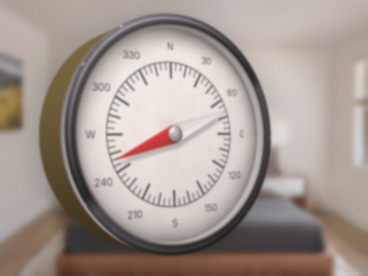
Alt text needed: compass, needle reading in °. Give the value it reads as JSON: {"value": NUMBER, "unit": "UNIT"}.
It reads {"value": 250, "unit": "°"}
